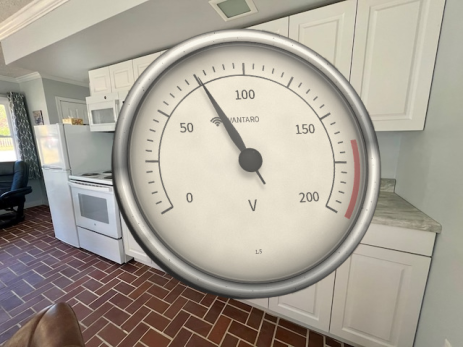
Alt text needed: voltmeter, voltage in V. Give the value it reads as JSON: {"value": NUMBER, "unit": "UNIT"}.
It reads {"value": 75, "unit": "V"}
